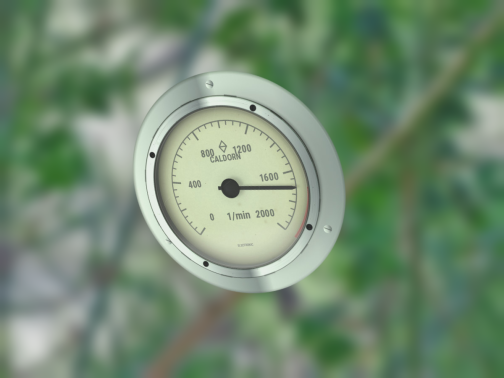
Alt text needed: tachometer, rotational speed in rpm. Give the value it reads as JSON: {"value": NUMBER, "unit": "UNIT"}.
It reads {"value": 1700, "unit": "rpm"}
